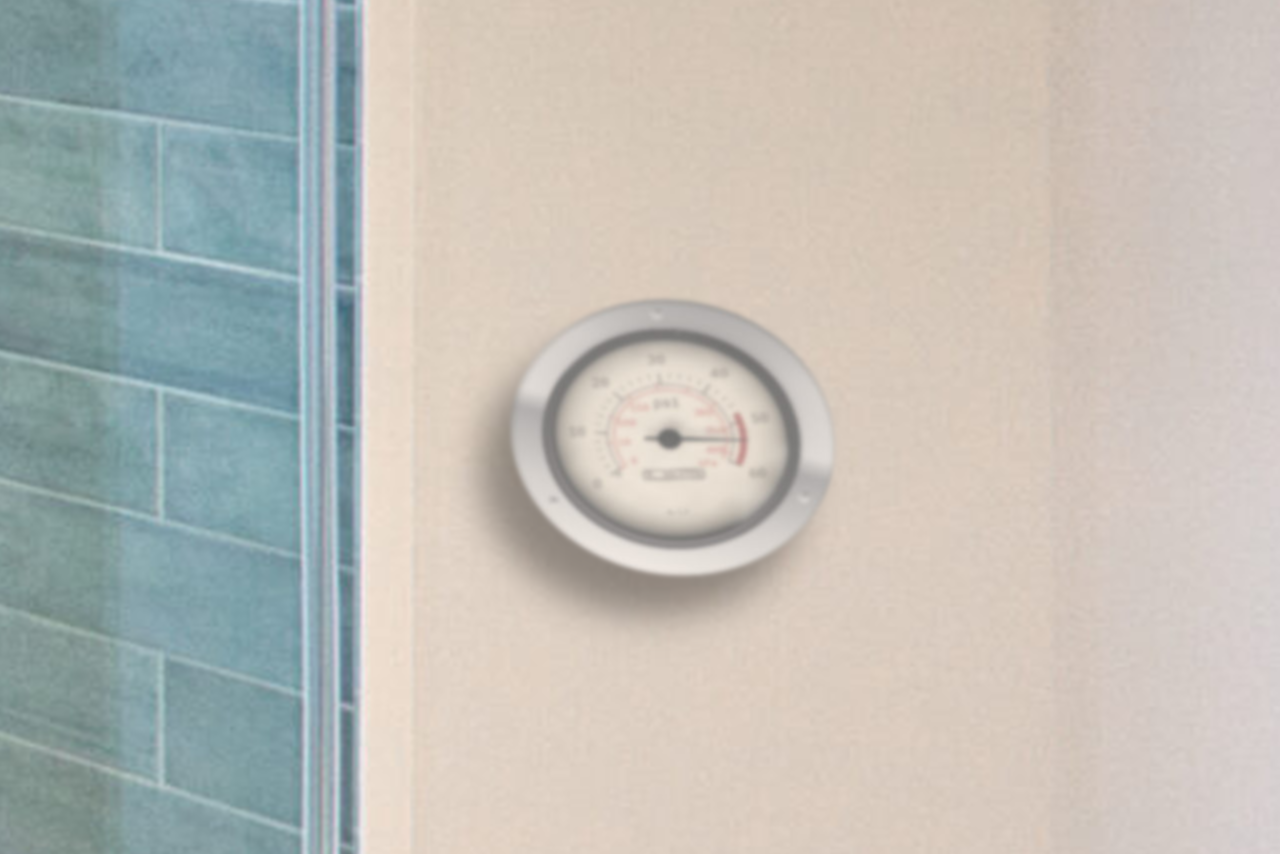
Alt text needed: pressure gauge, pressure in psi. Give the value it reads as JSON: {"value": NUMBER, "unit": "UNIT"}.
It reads {"value": 54, "unit": "psi"}
